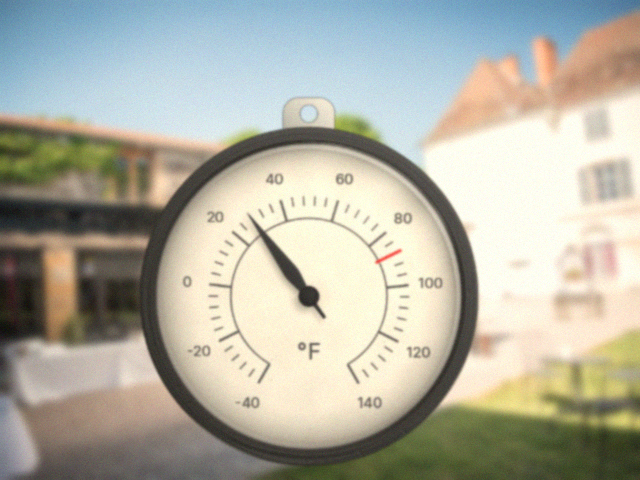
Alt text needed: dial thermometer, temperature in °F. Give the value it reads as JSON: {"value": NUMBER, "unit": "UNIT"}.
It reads {"value": 28, "unit": "°F"}
